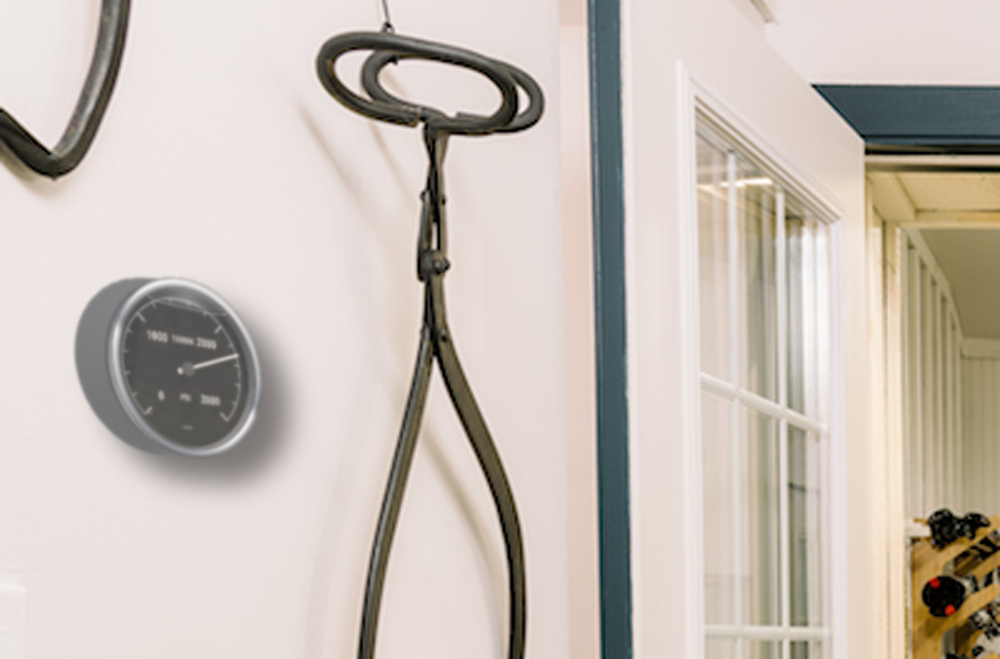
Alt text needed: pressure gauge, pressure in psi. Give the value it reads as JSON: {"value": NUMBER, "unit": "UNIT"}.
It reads {"value": 2300, "unit": "psi"}
